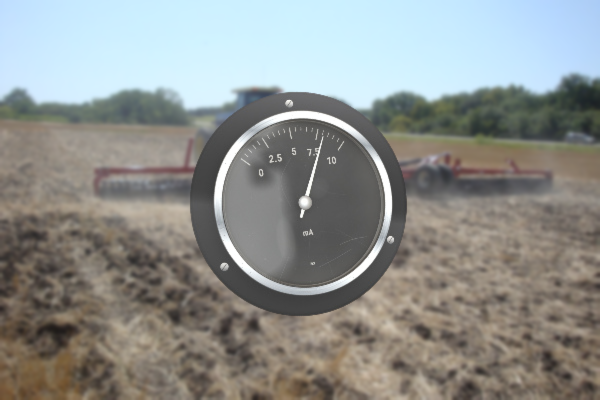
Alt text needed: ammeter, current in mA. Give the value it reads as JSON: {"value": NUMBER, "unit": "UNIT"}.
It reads {"value": 8, "unit": "mA"}
